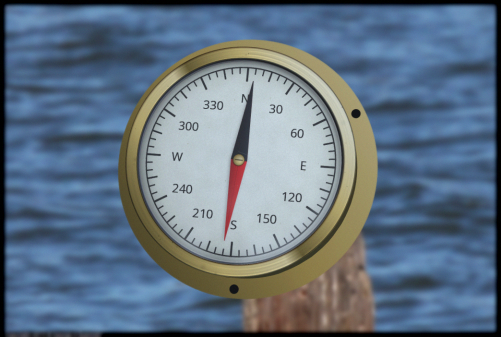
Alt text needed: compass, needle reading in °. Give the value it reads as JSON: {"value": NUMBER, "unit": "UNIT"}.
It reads {"value": 185, "unit": "°"}
